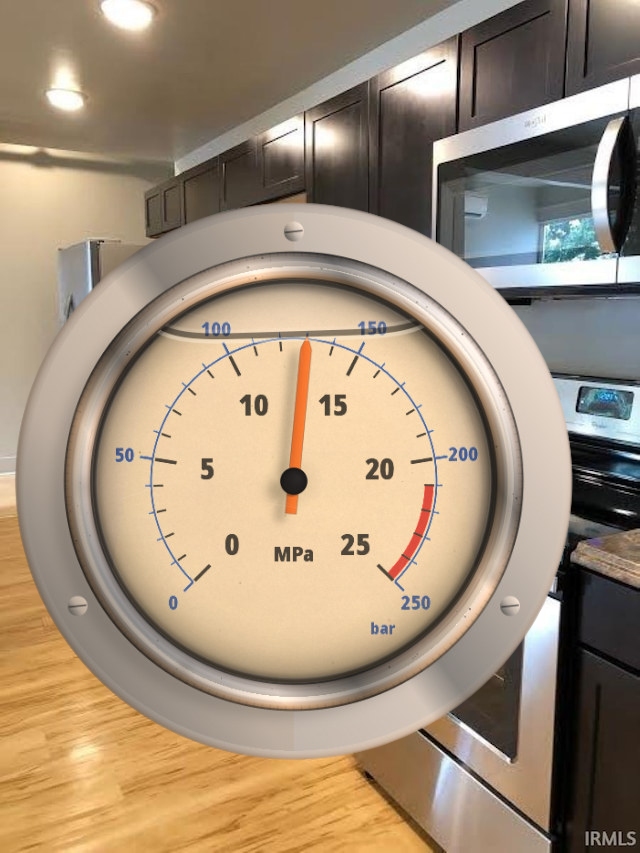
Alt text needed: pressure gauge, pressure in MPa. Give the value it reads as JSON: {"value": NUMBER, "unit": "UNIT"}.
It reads {"value": 13, "unit": "MPa"}
